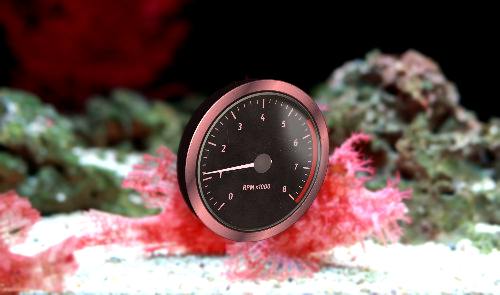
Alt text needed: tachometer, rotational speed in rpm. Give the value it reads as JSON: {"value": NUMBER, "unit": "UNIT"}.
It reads {"value": 1200, "unit": "rpm"}
